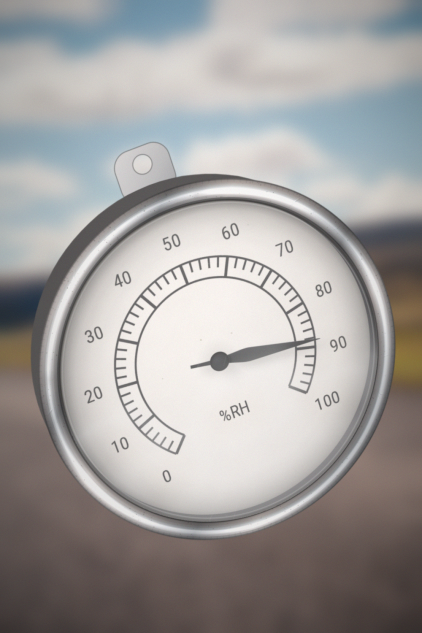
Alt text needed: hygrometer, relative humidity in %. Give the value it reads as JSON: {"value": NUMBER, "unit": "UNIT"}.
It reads {"value": 88, "unit": "%"}
